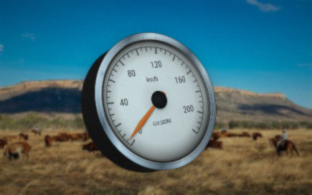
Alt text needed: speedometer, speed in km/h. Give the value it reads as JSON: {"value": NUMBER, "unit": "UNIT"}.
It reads {"value": 5, "unit": "km/h"}
